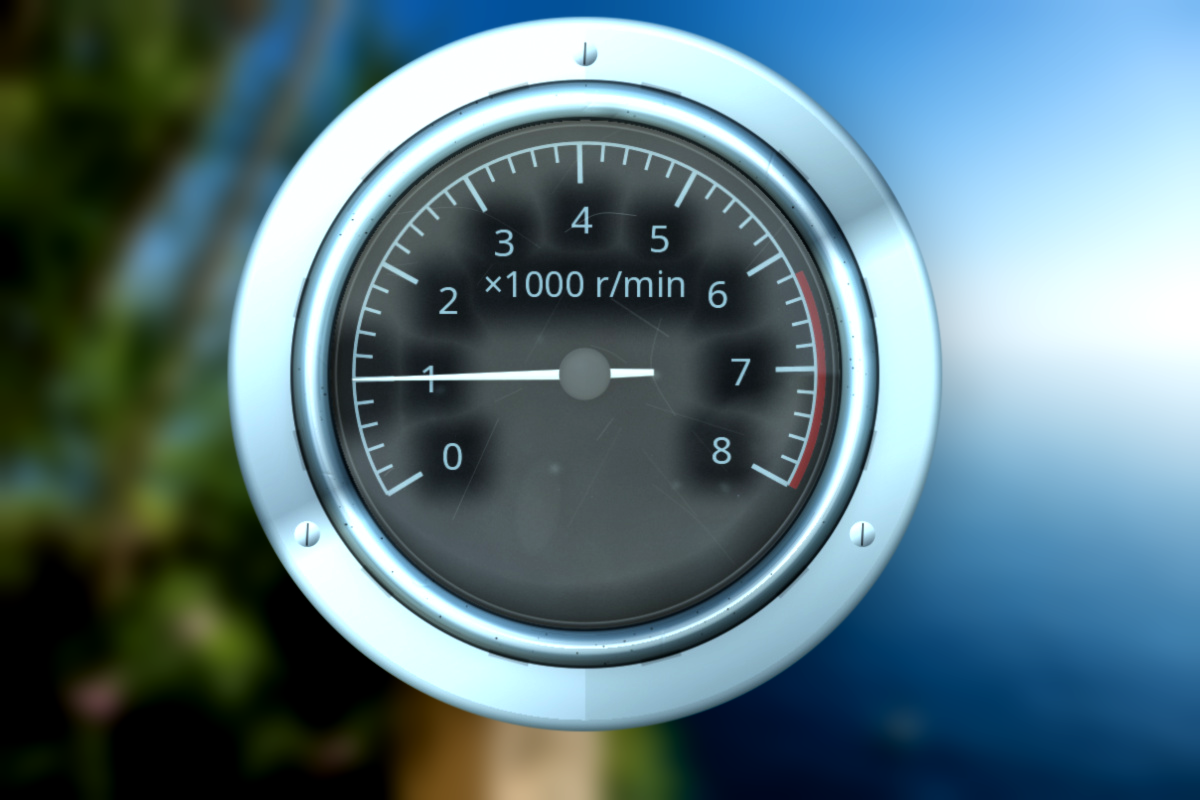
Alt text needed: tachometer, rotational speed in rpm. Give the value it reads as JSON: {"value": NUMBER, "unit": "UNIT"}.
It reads {"value": 1000, "unit": "rpm"}
